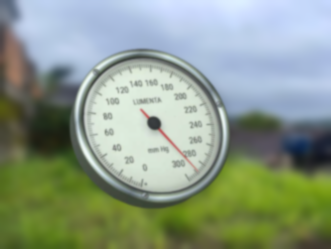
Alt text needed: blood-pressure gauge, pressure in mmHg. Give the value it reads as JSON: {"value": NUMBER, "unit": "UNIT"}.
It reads {"value": 290, "unit": "mmHg"}
